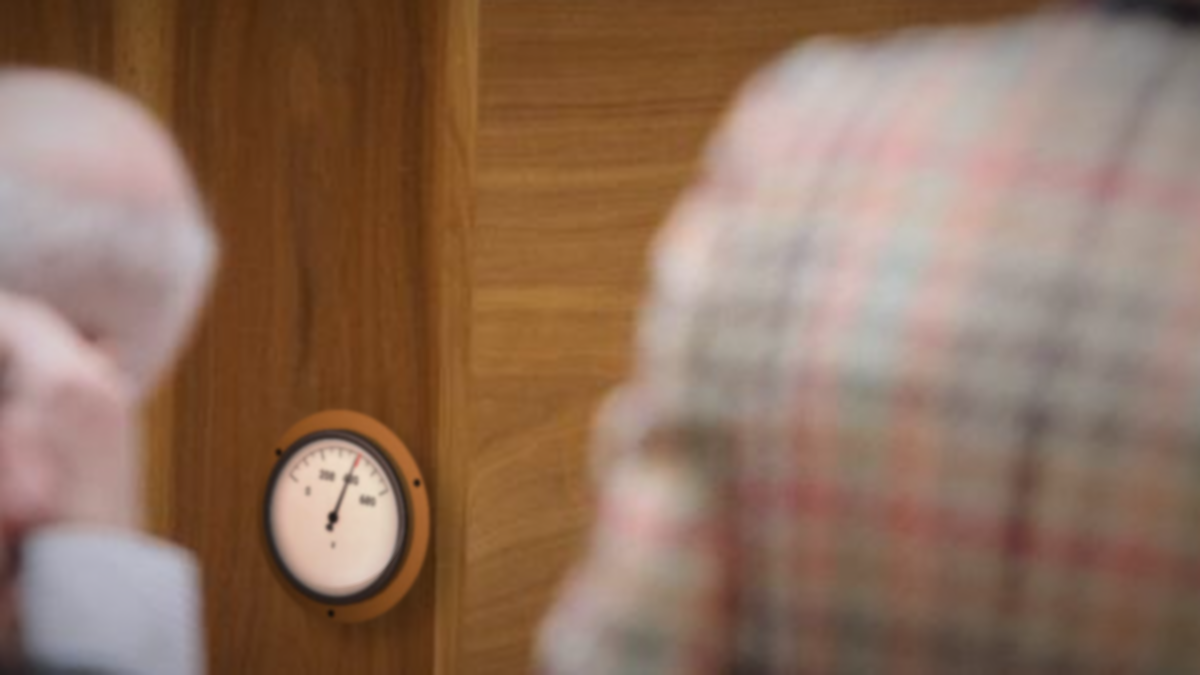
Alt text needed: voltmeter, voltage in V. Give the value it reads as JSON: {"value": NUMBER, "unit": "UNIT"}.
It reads {"value": 400, "unit": "V"}
